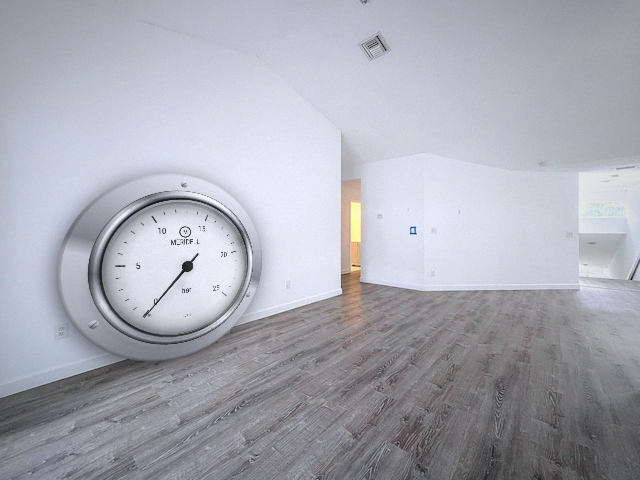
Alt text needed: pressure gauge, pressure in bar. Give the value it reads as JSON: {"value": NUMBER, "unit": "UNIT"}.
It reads {"value": 0, "unit": "bar"}
